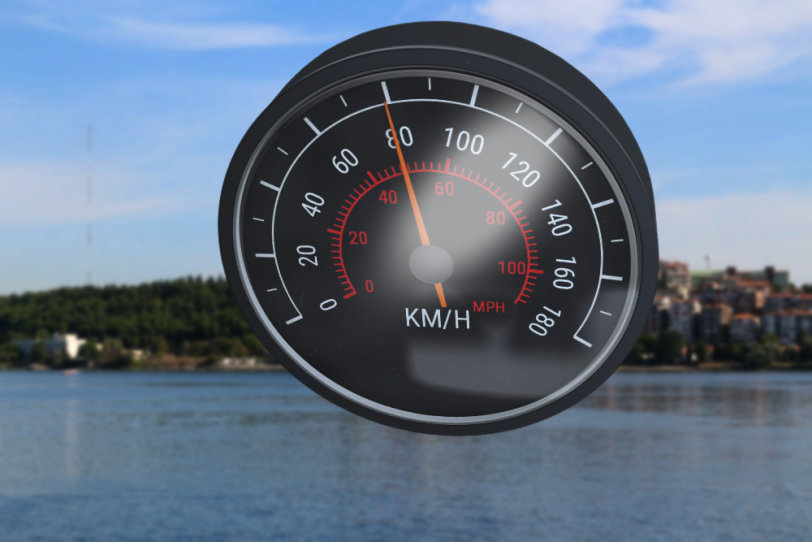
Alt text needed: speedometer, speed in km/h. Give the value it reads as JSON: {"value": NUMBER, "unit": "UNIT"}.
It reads {"value": 80, "unit": "km/h"}
